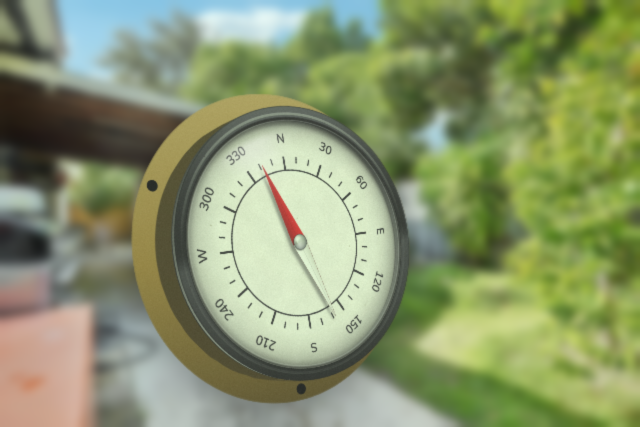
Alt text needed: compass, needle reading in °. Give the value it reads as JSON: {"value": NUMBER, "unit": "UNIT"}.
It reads {"value": 340, "unit": "°"}
